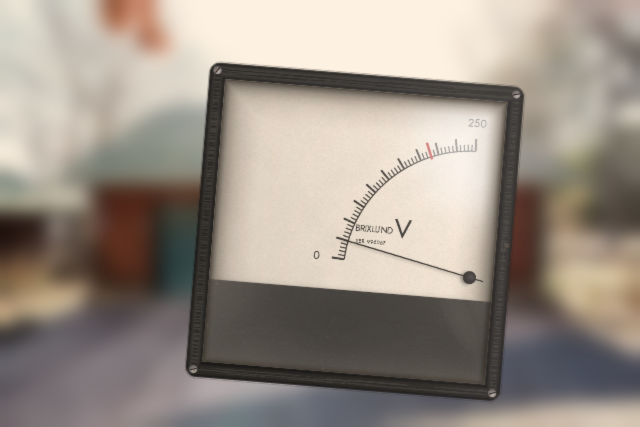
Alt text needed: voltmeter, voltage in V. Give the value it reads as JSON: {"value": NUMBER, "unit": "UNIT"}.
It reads {"value": 25, "unit": "V"}
